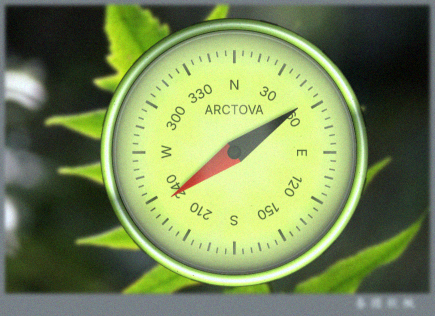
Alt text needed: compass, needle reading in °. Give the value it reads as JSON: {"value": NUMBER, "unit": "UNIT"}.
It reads {"value": 235, "unit": "°"}
